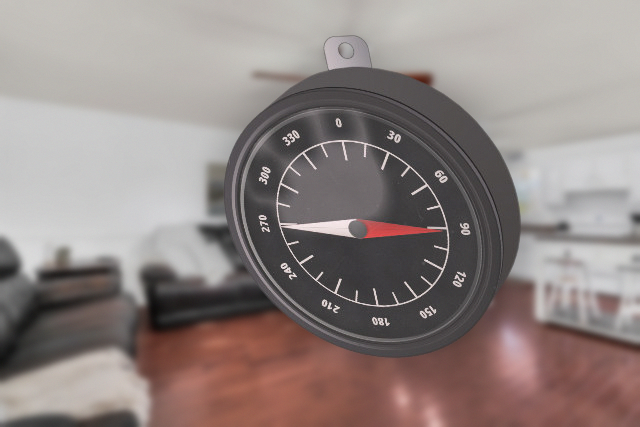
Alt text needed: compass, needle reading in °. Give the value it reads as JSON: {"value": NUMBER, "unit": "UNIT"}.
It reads {"value": 90, "unit": "°"}
